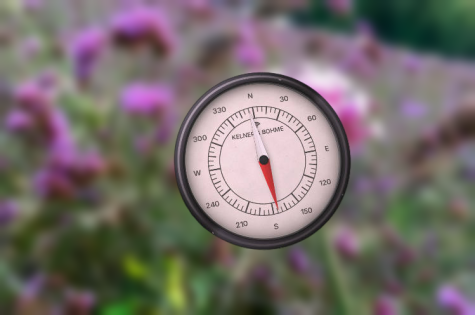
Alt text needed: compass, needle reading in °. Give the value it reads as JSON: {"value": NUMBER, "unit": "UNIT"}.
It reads {"value": 175, "unit": "°"}
